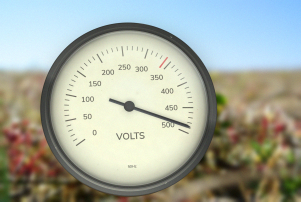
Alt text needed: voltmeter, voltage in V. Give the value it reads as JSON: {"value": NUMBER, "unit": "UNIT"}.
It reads {"value": 490, "unit": "V"}
